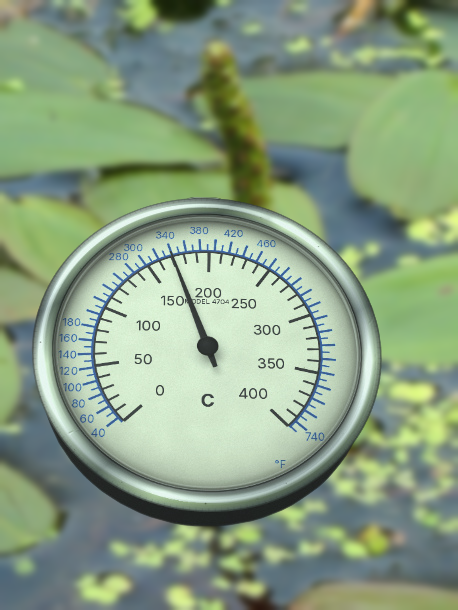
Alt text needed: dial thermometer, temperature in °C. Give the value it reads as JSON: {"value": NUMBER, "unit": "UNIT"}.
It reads {"value": 170, "unit": "°C"}
